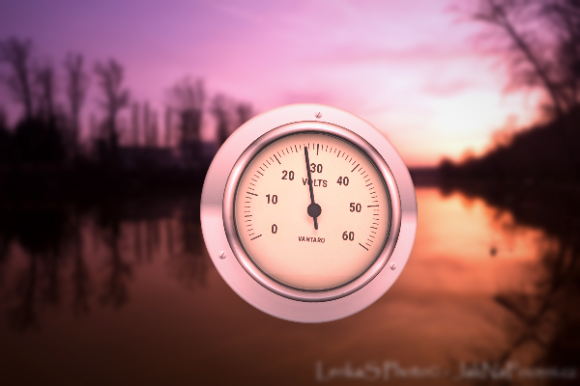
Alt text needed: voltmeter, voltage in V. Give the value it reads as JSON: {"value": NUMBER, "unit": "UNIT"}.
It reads {"value": 27, "unit": "V"}
